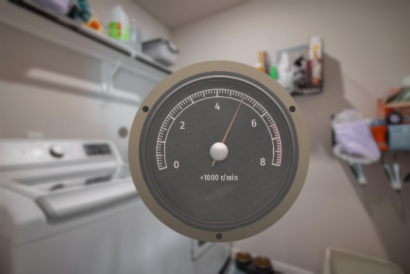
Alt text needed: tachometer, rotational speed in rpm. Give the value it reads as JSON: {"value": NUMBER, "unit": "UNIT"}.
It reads {"value": 5000, "unit": "rpm"}
